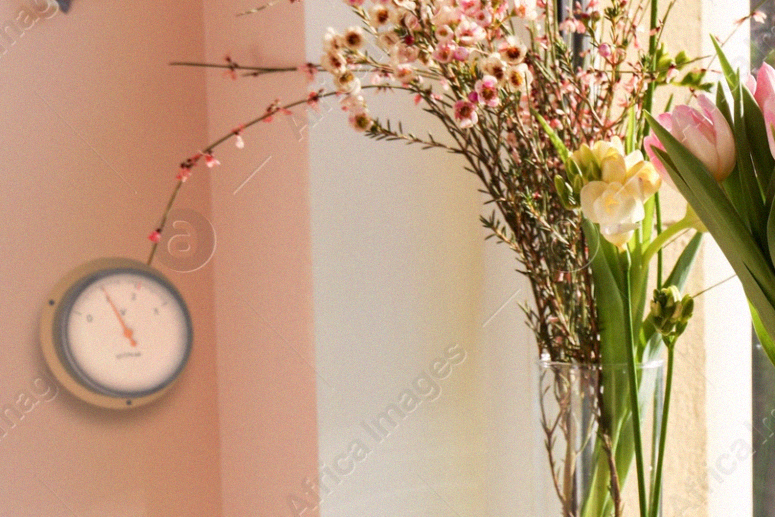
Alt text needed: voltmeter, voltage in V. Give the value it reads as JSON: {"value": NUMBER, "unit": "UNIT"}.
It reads {"value": 1, "unit": "V"}
